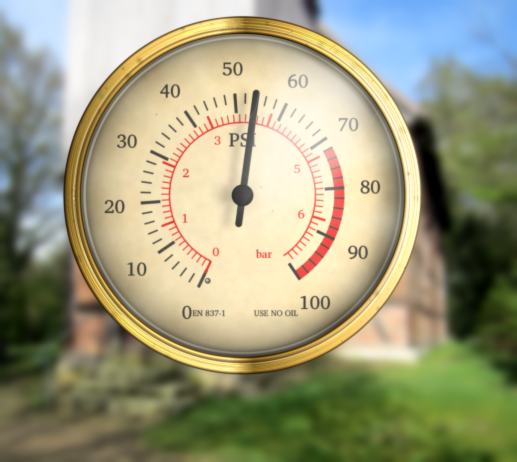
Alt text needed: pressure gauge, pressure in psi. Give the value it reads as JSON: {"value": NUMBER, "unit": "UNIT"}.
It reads {"value": 54, "unit": "psi"}
